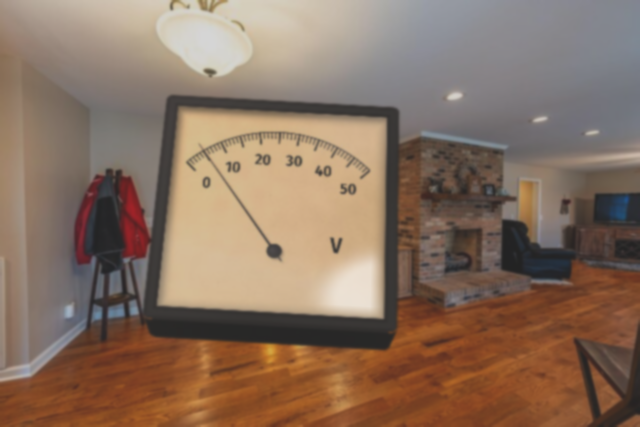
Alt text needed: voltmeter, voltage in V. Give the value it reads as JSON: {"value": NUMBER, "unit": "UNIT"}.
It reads {"value": 5, "unit": "V"}
